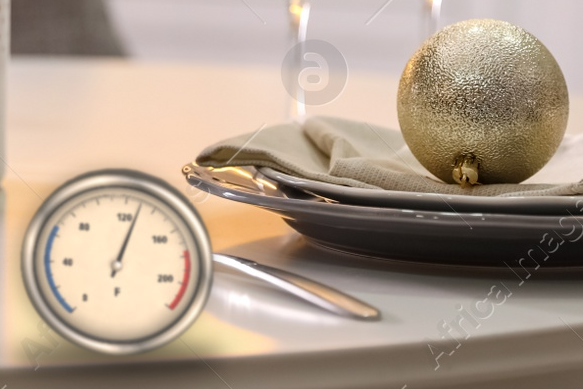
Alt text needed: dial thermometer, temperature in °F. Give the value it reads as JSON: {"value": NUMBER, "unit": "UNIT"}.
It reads {"value": 130, "unit": "°F"}
